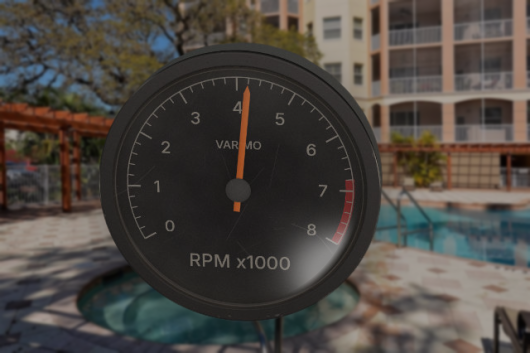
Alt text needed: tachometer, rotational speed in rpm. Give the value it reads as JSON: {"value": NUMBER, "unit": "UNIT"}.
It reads {"value": 4200, "unit": "rpm"}
